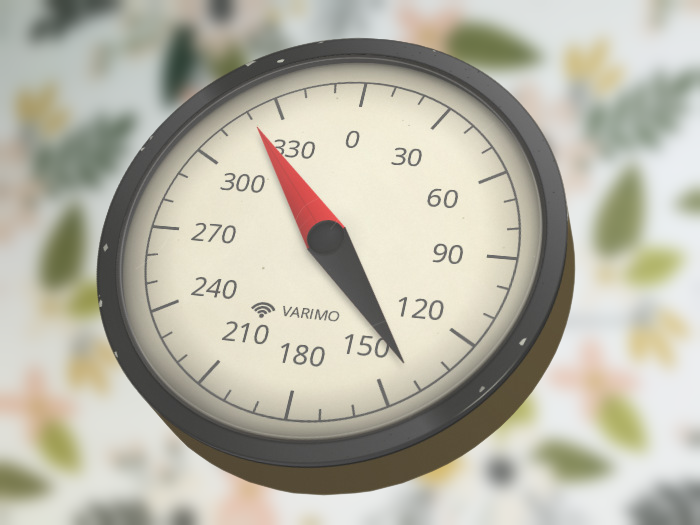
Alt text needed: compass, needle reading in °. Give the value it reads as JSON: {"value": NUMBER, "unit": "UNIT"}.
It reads {"value": 320, "unit": "°"}
